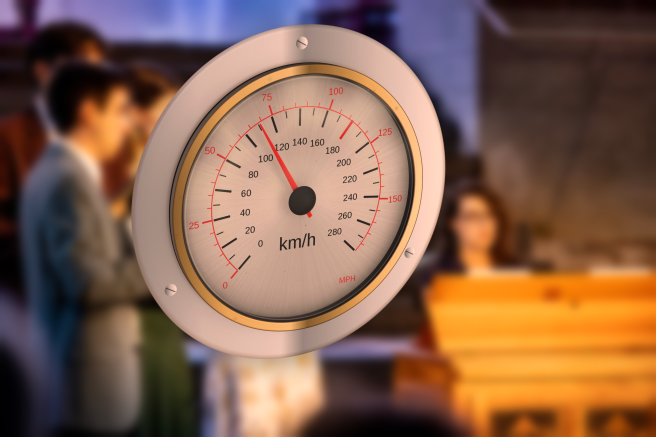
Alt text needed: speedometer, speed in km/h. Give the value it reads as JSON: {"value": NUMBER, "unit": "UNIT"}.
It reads {"value": 110, "unit": "km/h"}
